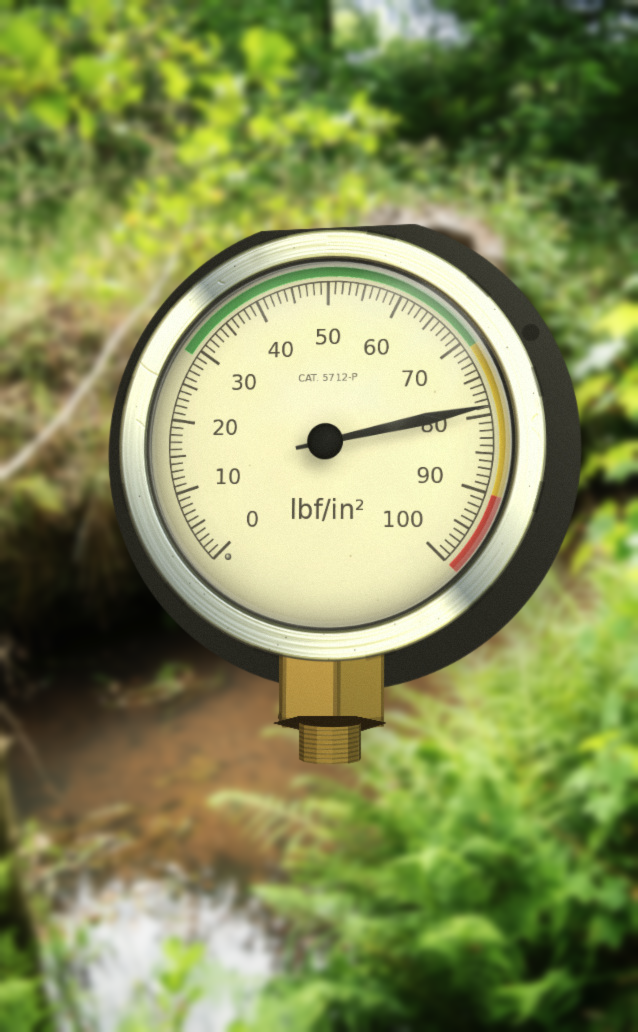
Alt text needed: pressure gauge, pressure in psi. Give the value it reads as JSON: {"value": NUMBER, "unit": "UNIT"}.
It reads {"value": 79, "unit": "psi"}
